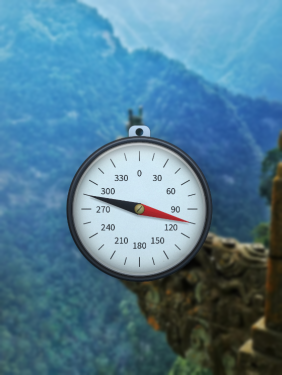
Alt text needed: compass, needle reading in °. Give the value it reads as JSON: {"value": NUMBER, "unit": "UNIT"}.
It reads {"value": 105, "unit": "°"}
